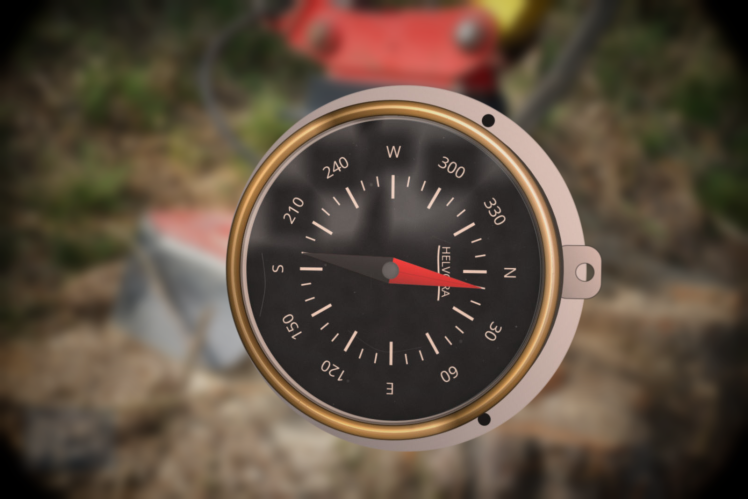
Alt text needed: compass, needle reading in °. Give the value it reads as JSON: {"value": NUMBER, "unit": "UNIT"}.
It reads {"value": 10, "unit": "°"}
